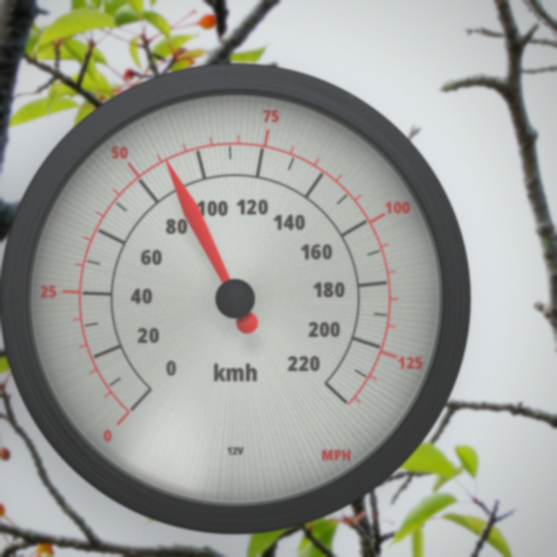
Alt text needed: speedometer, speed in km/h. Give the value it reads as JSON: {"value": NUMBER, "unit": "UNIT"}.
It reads {"value": 90, "unit": "km/h"}
